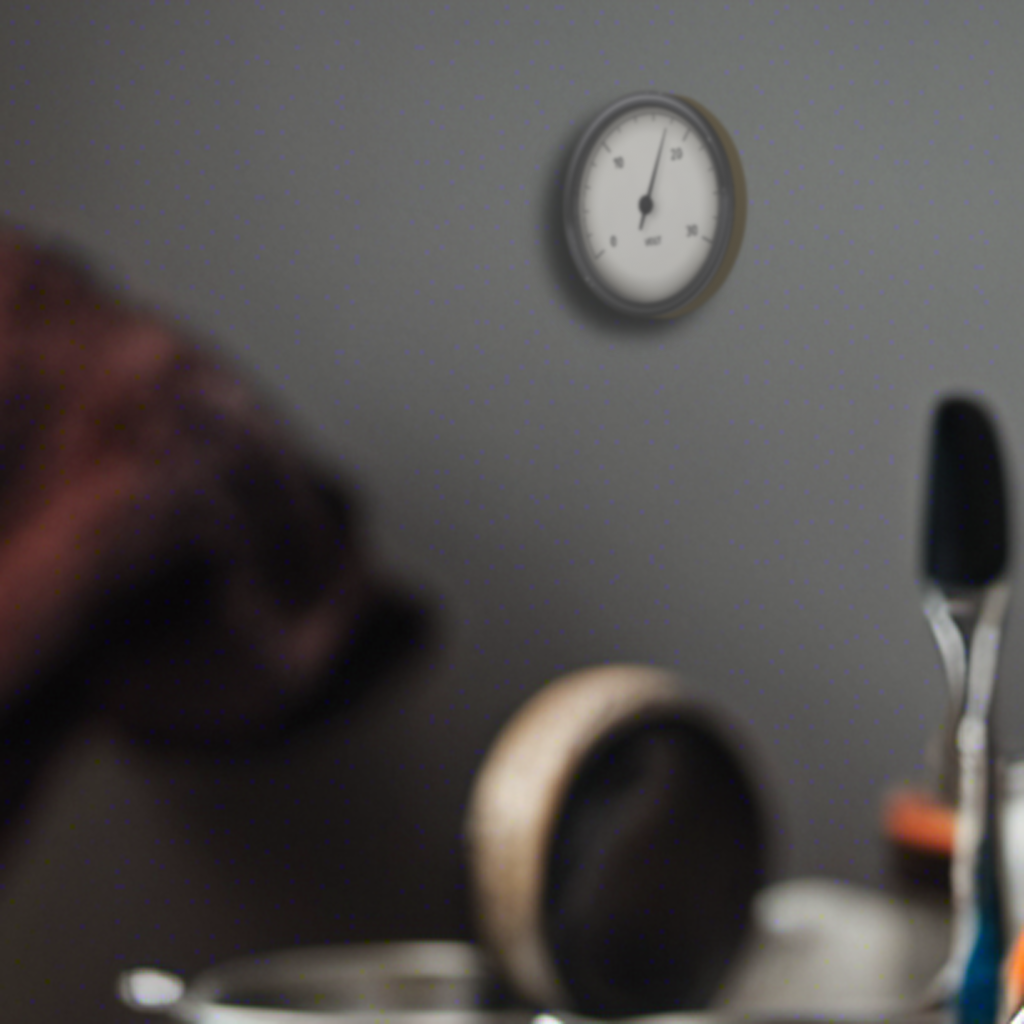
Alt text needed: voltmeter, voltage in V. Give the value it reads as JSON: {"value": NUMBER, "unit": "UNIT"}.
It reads {"value": 18, "unit": "V"}
